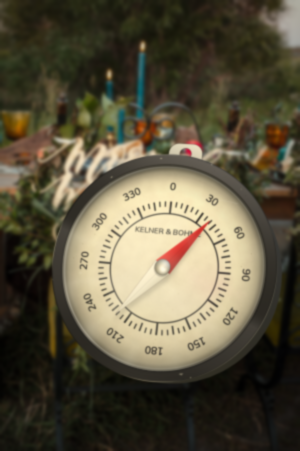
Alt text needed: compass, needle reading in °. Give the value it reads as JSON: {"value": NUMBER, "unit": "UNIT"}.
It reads {"value": 40, "unit": "°"}
